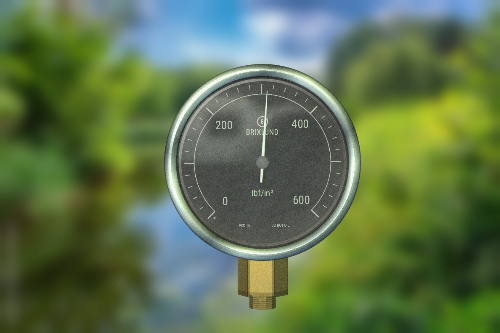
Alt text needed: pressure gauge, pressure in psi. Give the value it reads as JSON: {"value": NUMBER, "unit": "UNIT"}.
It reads {"value": 310, "unit": "psi"}
